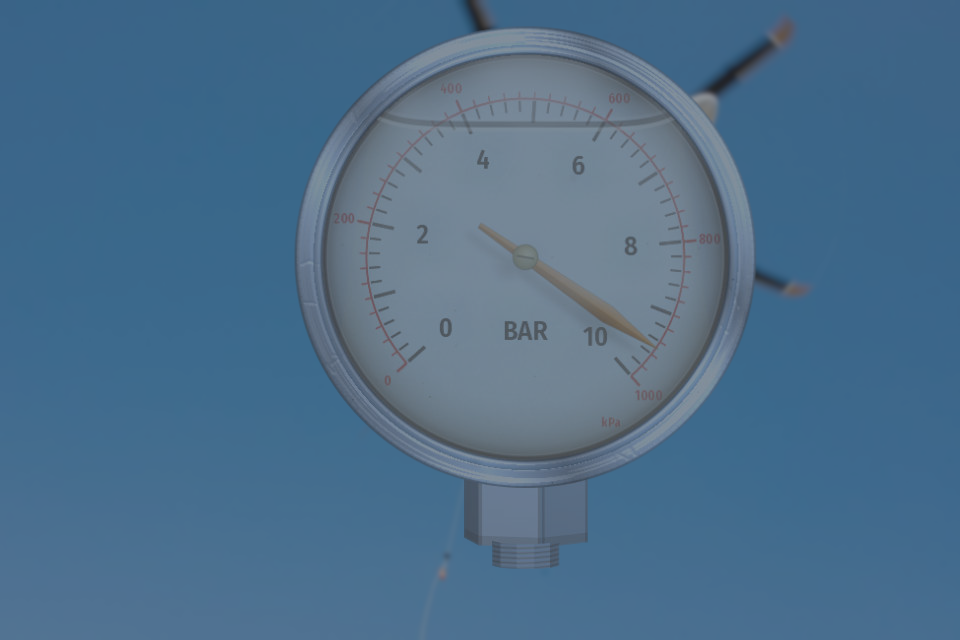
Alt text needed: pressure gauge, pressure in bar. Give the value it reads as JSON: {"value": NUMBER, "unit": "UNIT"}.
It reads {"value": 9.5, "unit": "bar"}
